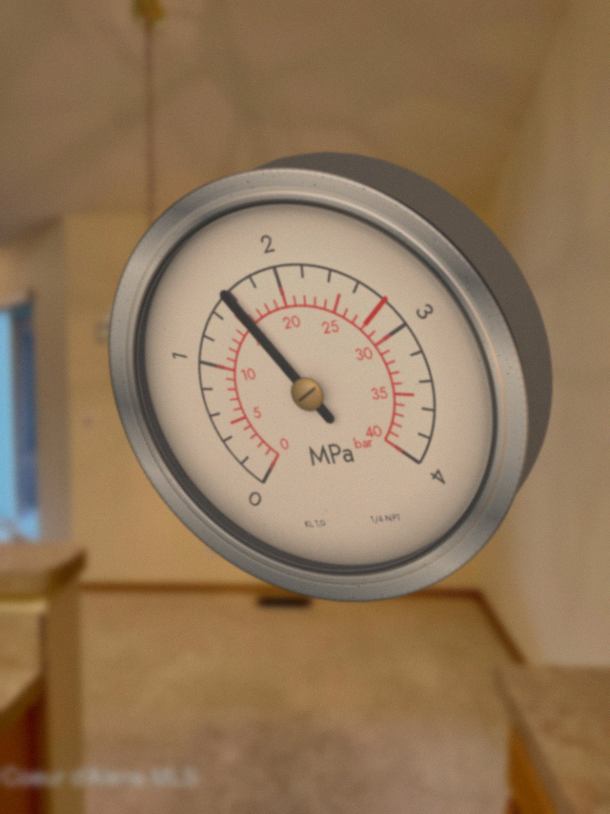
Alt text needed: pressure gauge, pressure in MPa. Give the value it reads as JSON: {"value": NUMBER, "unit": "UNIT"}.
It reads {"value": 1.6, "unit": "MPa"}
